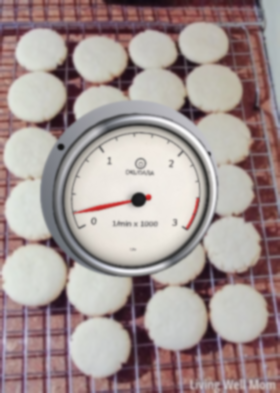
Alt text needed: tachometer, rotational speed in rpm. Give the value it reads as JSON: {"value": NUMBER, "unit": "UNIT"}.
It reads {"value": 200, "unit": "rpm"}
